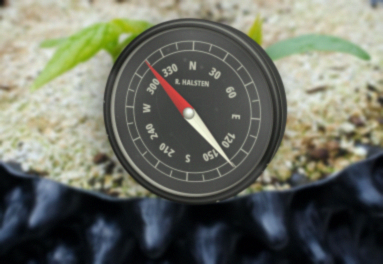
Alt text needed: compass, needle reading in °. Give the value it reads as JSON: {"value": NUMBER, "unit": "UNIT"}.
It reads {"value": 315, "unit": "°"}
